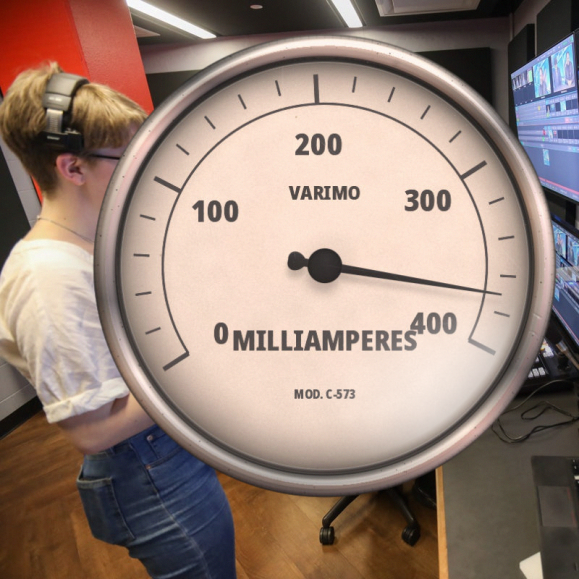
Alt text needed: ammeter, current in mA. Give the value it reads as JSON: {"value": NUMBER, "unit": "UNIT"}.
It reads {"value": 370, "unit": "mA"}
